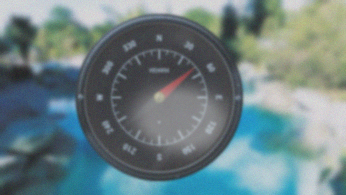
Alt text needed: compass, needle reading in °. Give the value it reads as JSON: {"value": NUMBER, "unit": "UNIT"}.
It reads {"value": 50, "unit": "°"}
